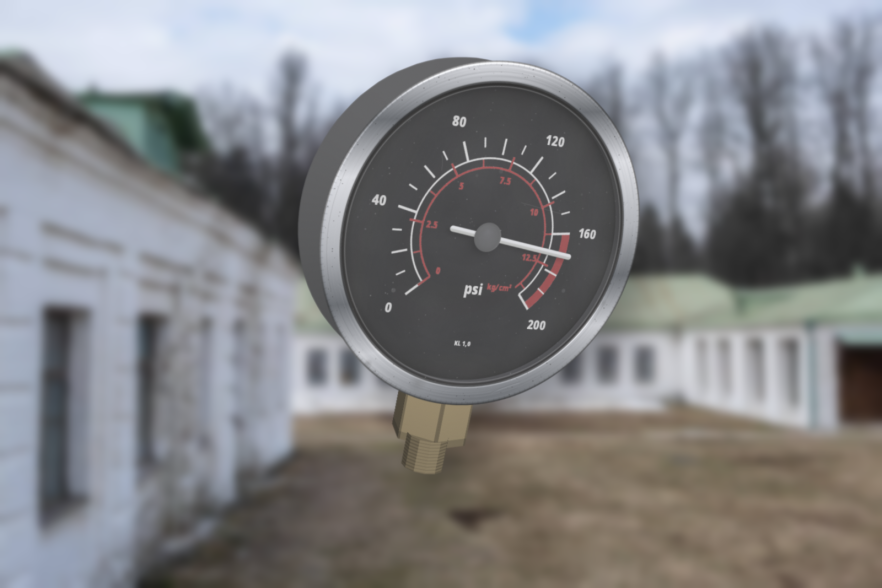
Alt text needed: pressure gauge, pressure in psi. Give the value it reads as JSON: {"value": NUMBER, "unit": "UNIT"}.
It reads {"value": 170, "unit": "psi"}
